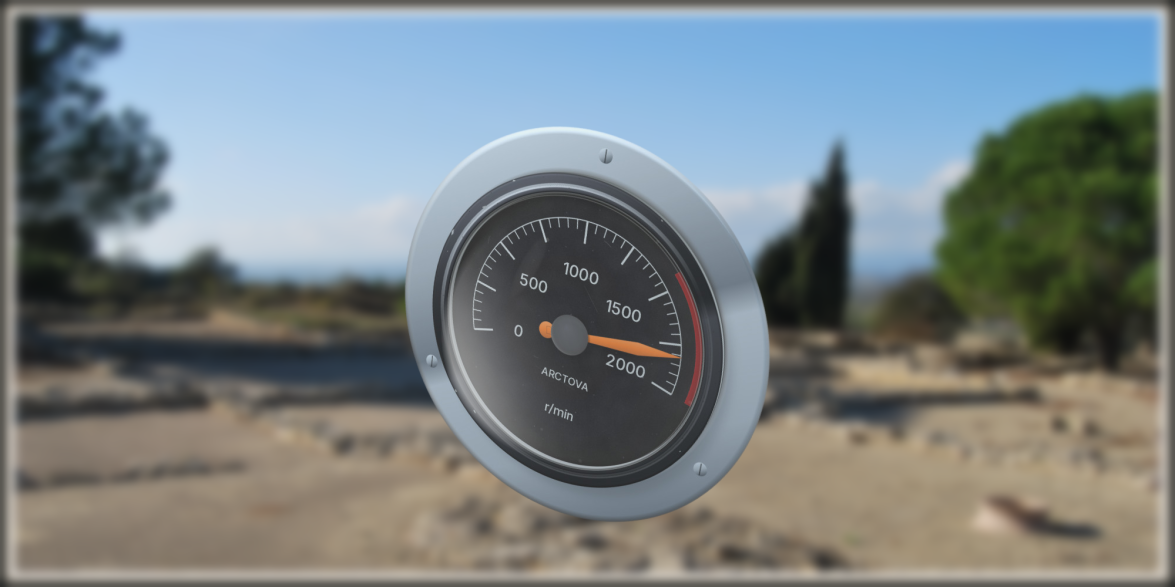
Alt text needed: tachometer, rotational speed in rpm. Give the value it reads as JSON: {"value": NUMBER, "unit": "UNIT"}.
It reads {"value": 1800, "unit": "rpm"}
